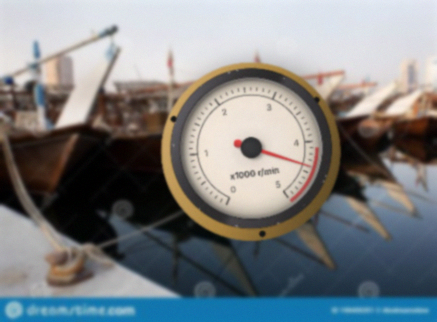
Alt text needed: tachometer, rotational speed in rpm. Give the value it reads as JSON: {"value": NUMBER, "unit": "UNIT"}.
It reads {"value": 4400, "unit": "rpm"}
